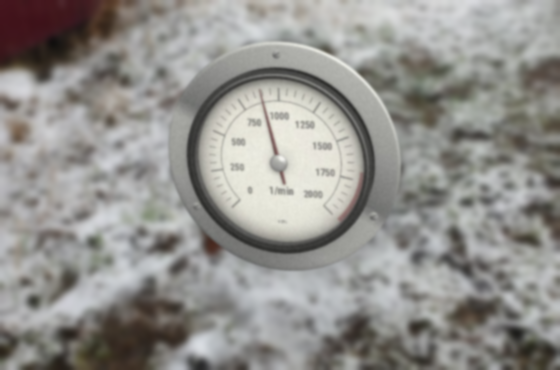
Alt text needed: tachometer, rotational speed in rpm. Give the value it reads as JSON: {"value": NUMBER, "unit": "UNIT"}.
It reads {"value": 900, "unit": "rpm"}
